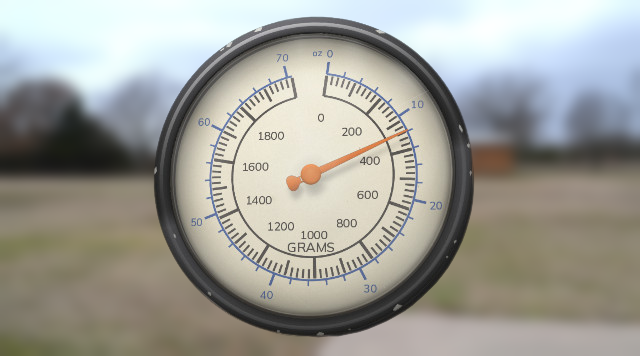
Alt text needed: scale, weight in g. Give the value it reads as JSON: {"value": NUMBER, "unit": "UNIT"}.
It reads {"value": 340, "unit": "g"}
